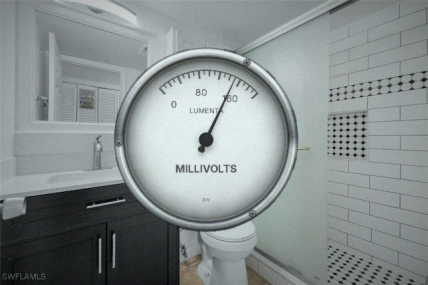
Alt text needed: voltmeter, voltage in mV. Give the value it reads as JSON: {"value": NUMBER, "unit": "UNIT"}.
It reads {"value": 150, "unit": "mV"}
